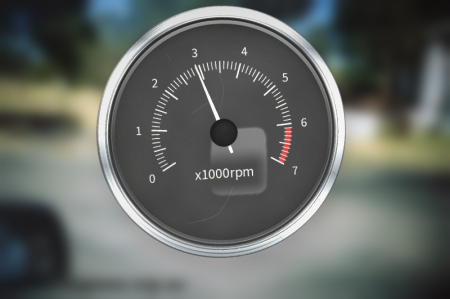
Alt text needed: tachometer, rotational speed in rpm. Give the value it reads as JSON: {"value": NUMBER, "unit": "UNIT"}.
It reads {"value": 2900, "unit": "rpm"}
